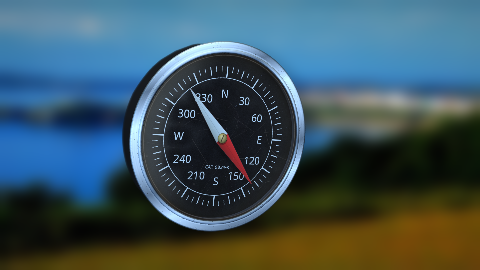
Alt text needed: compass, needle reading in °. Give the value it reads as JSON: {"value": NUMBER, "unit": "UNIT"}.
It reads {"value": 140, "unit": "°"}
